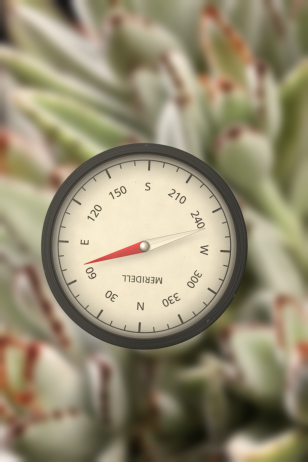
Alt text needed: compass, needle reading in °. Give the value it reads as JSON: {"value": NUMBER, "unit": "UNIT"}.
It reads {"value": 70, "unit": "°"}
